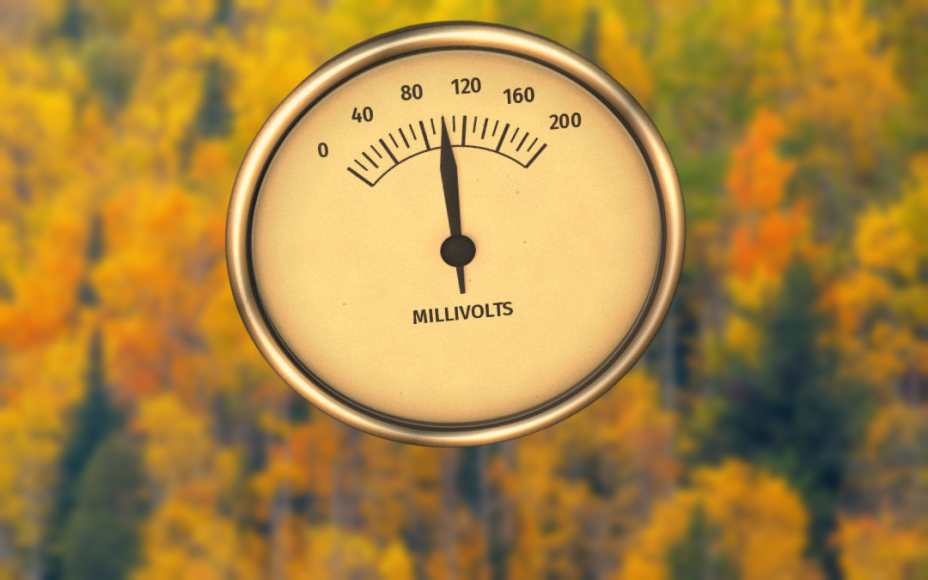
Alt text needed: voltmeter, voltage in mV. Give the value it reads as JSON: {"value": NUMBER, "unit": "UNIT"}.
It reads {"value": 100, "unit": "mV"}
